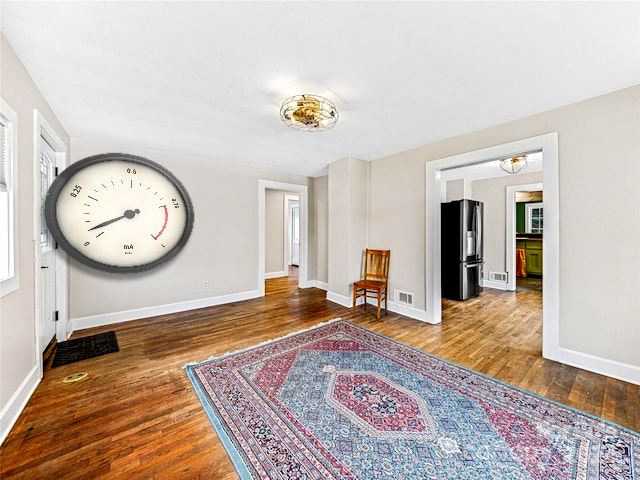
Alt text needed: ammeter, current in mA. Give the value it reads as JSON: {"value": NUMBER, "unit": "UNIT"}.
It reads {"value": 0.05, "unit": "mA"}
